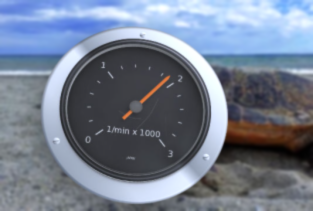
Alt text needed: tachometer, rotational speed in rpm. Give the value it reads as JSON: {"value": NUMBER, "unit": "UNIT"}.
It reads {"value": 1900, "unit": "rpm"}
